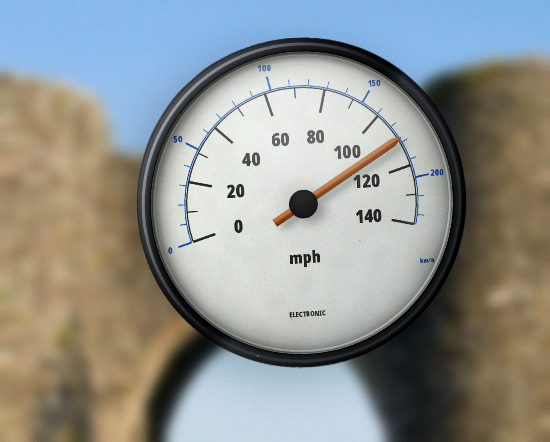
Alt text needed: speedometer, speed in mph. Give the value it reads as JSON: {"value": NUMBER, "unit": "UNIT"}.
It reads {"value": 110, "unit": "mph"}
